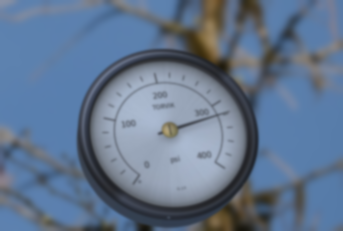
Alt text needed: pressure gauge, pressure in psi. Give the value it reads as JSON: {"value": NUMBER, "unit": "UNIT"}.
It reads {"value": 320, "unit": "psi"}
